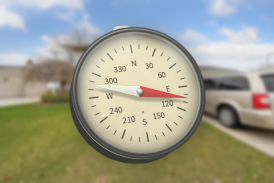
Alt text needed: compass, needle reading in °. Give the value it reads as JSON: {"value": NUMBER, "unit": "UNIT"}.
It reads {"value": 105, "unit": "°"}
